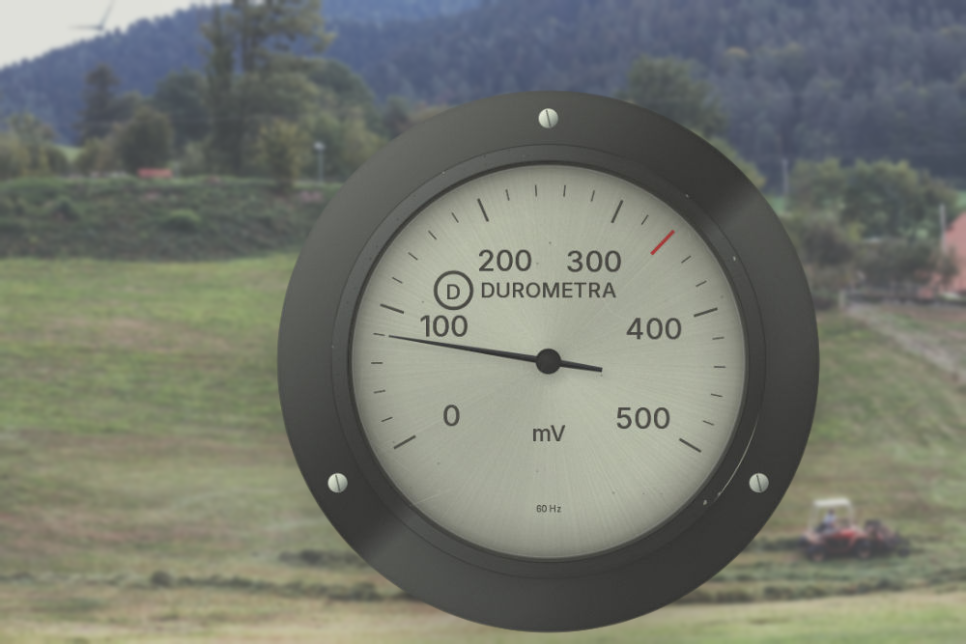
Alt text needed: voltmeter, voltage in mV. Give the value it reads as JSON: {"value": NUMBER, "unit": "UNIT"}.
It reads {"value": 80, "unit": "mV"}
